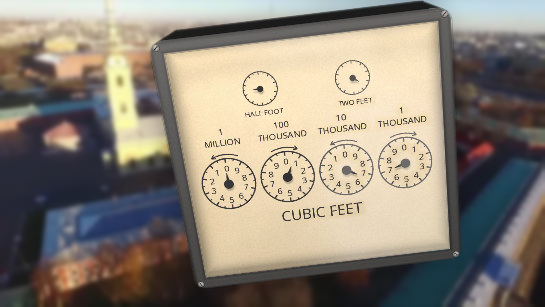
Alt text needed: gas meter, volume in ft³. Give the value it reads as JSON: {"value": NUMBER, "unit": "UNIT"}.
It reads {"value": 6700, "unit": "ft³"}
